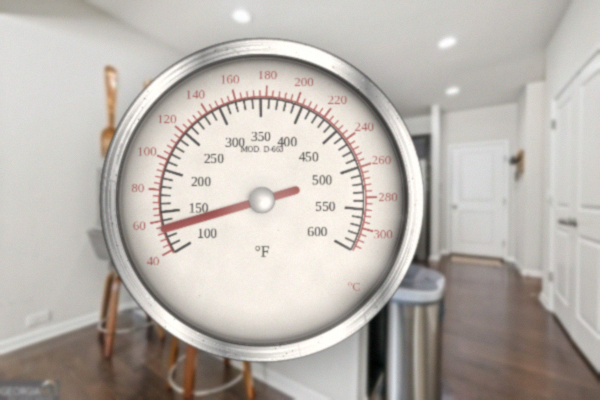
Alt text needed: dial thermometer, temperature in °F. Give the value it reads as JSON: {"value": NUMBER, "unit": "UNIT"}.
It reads {"value": 130, "unit": "°F"}
